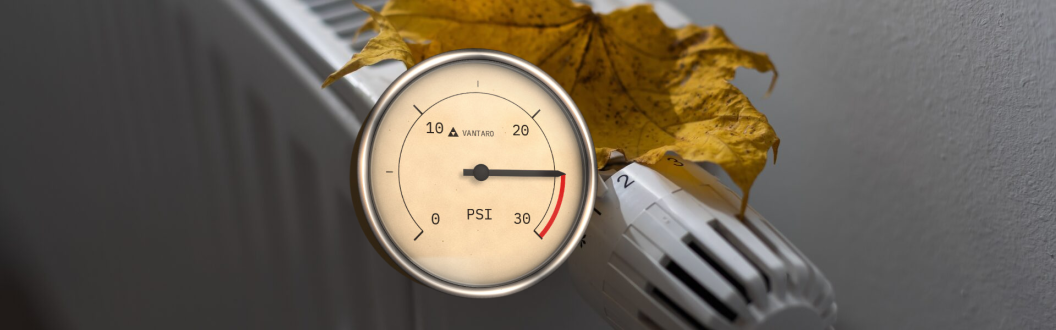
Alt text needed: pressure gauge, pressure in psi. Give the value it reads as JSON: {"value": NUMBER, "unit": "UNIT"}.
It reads {"value": 25, "unit": "psi"}
